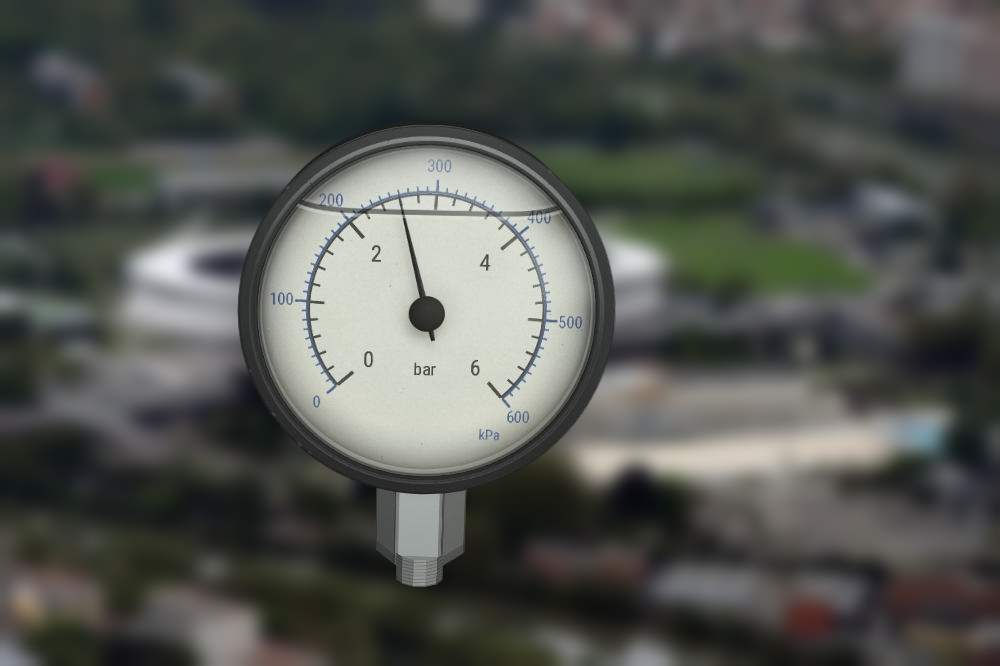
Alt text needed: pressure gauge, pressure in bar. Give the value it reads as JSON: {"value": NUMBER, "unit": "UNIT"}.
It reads {"value": 2.6, "unit": "bar"}
